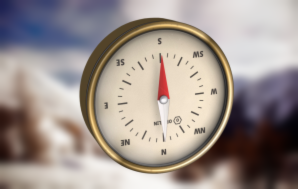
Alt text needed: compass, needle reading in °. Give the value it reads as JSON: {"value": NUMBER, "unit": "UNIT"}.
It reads {"value": 180, "unit": "°"}
